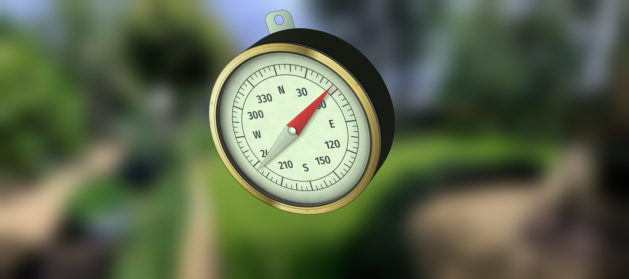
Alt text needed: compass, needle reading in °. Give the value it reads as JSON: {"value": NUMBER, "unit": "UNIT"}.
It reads {"value": 55, "unit": "°"}
